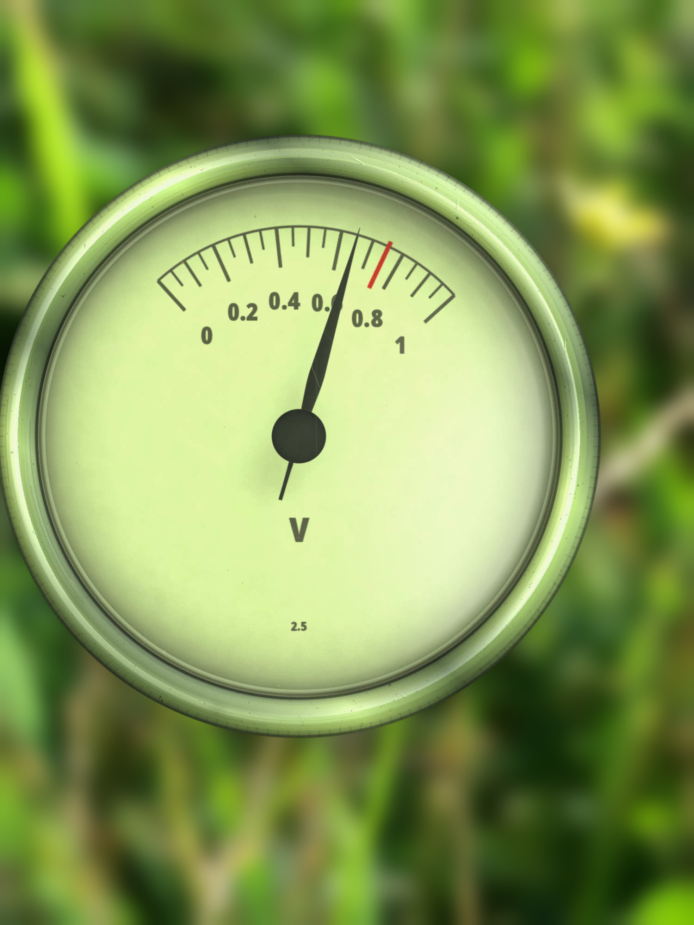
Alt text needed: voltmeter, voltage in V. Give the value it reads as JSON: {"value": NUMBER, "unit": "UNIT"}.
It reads {"value": 0.65, "unit": "V"}
